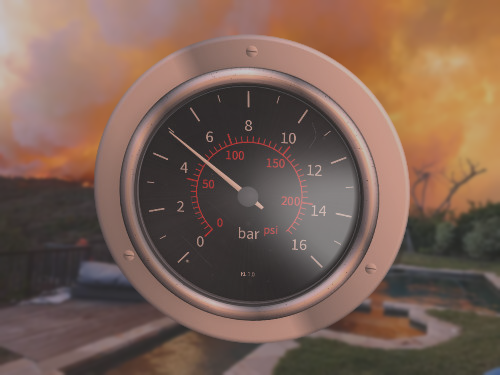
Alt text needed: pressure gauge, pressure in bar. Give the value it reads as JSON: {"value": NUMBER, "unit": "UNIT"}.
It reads {"value": 5, "unit": "bar"}
